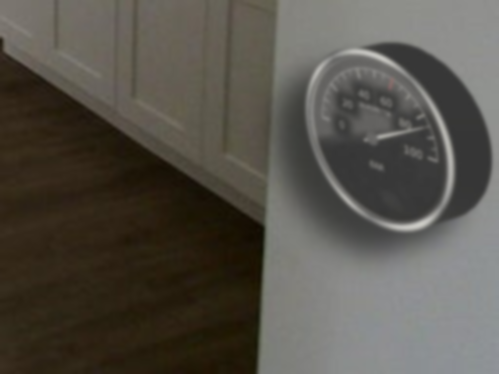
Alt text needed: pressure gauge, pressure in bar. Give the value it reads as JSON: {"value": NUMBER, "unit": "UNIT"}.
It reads {"value": 85, "unit": "bar"}
